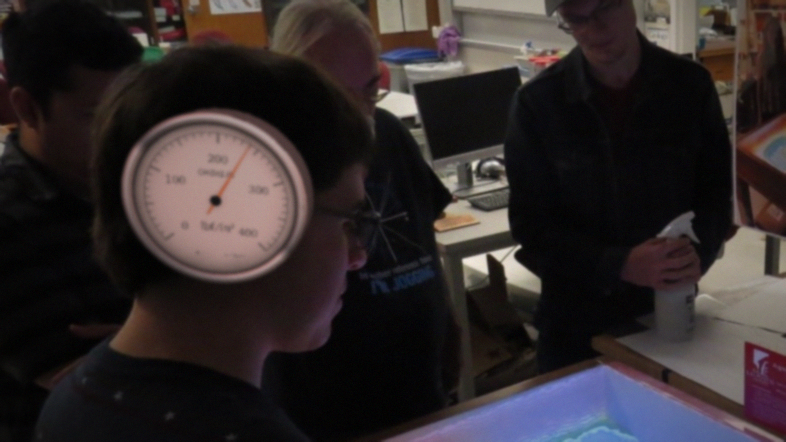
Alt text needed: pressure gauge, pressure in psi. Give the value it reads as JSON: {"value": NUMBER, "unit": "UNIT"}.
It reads {"value": 240, "unit": "psi"}
